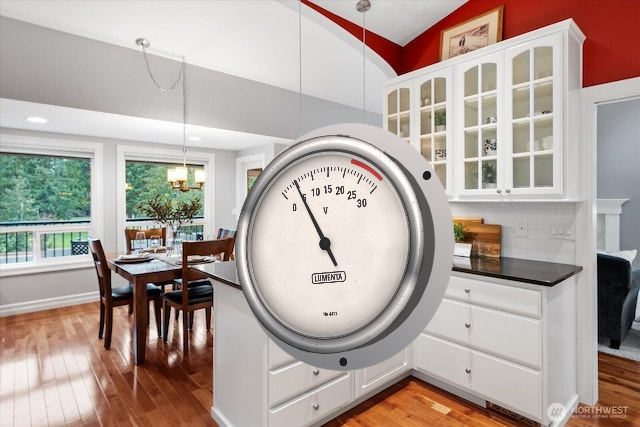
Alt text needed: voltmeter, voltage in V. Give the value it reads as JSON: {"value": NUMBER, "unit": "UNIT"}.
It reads {"value": 5, "unit": "V"}
